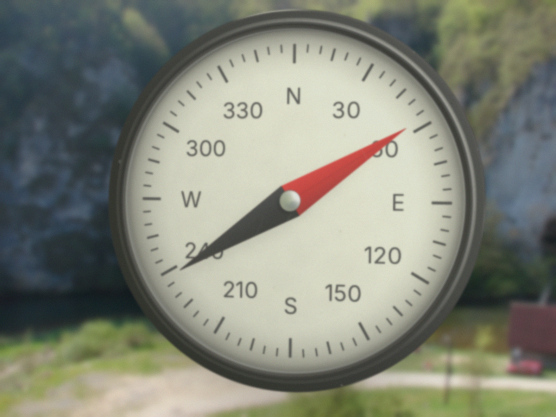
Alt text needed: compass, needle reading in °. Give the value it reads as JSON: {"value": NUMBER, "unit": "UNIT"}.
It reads {"value": 57.5, "unit": "°"}
